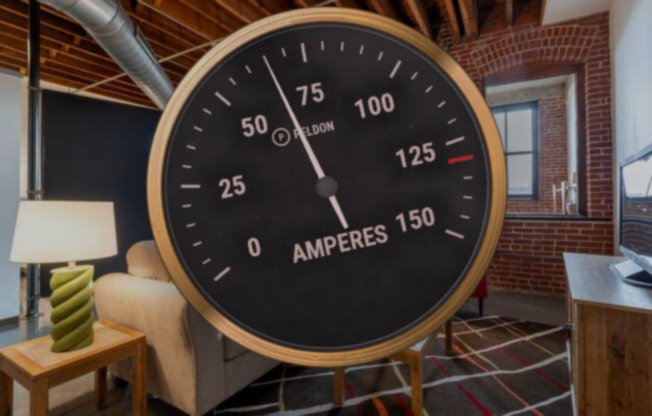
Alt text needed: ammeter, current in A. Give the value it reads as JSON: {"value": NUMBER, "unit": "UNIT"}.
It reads {"value": 65, "unit": "A"}
